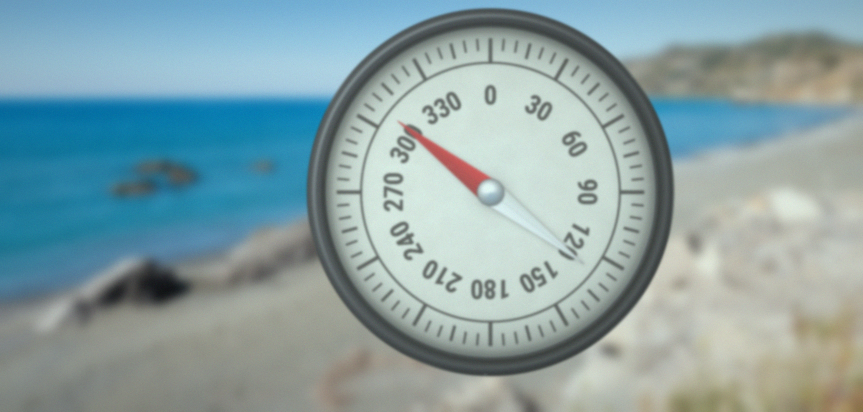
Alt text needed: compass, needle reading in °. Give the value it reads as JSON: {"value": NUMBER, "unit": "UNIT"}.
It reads {"value": 307.5, "unit": "°"}
